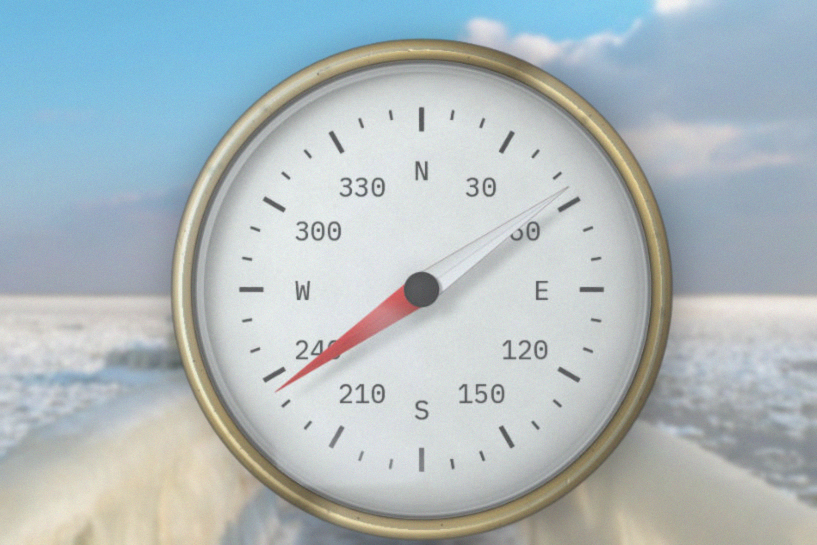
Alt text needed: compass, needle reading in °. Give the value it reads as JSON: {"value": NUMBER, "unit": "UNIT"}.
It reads {"value": 235, "unit": "°"}
